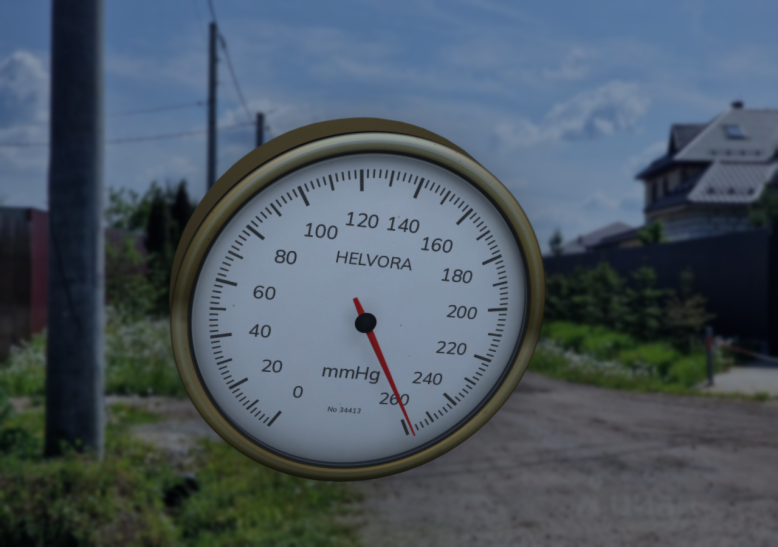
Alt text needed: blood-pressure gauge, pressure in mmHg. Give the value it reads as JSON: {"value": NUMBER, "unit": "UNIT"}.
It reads {"value": 258, "unit": "mmHg"}
